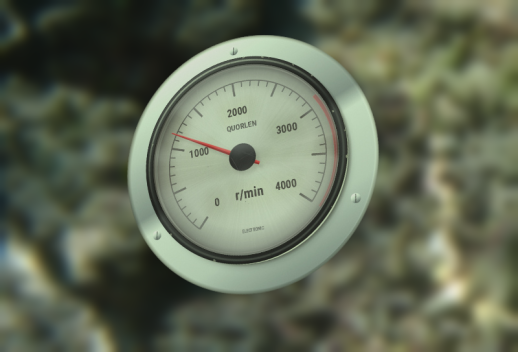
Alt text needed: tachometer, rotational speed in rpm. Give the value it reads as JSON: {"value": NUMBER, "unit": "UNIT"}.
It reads {"value": 1150, "unit": "rpm"}
